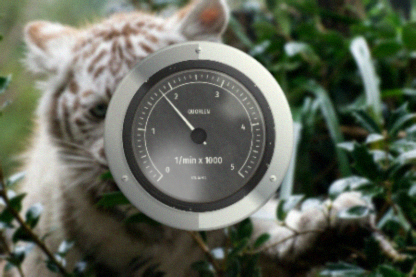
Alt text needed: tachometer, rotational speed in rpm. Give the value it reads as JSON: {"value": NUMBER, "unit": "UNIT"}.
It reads {"value": 1800, "unit": "rpm"}
